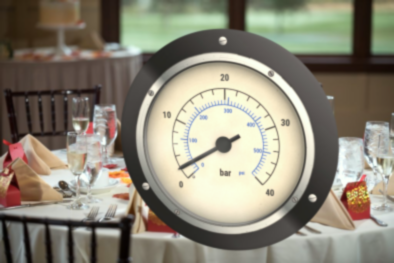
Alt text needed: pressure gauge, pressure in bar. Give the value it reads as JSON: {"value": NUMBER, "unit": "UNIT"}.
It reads {"value": 2, "unit": "bar"}
